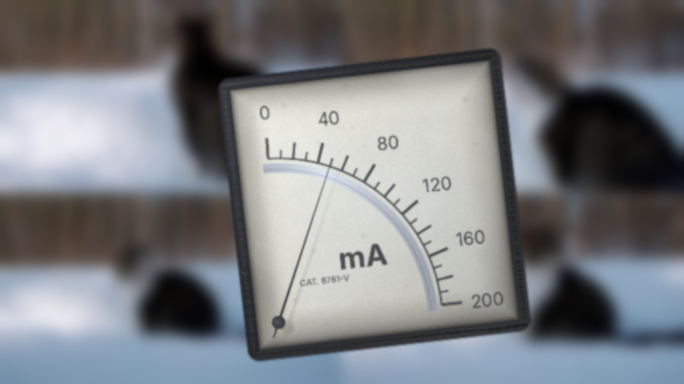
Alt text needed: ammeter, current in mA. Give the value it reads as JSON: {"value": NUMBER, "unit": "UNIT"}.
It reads {"value": 50, "unit": "mA"}
